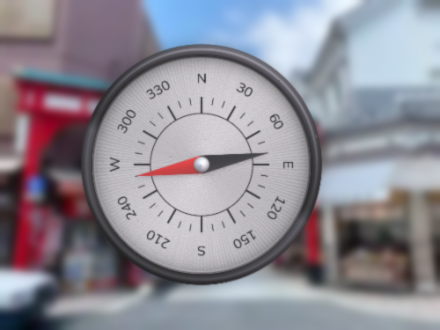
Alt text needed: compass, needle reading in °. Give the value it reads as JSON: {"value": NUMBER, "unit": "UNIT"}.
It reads {"value": 260, "unit": "°"}
